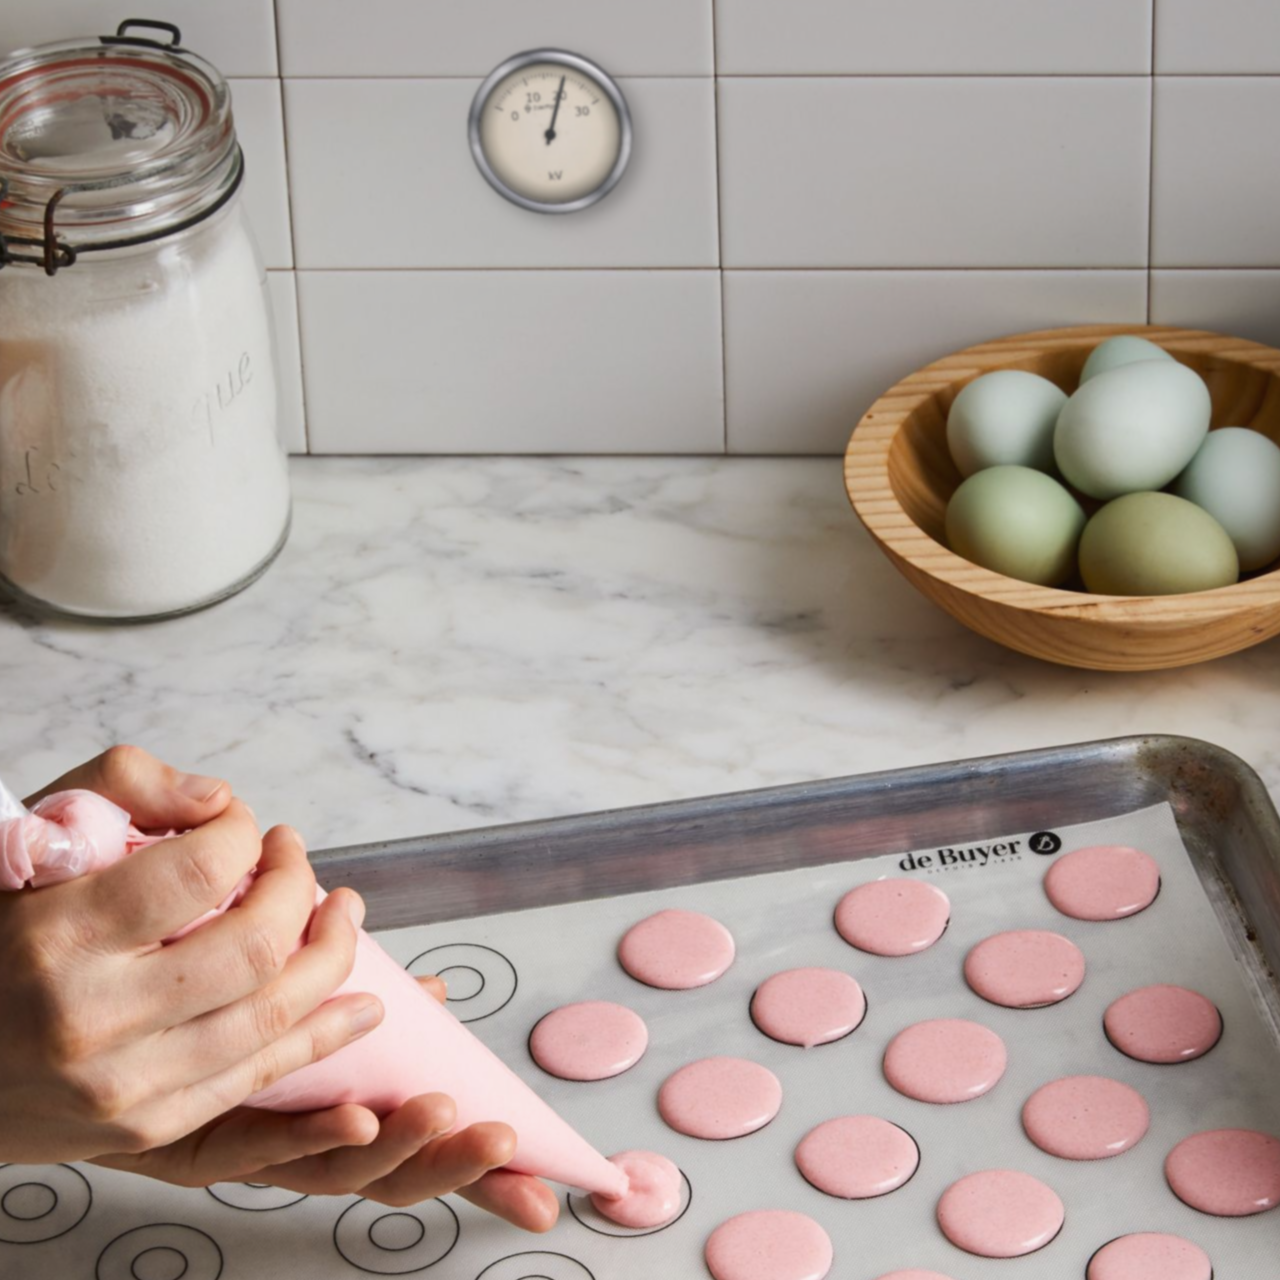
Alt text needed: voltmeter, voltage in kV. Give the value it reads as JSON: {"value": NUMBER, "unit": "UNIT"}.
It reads {"value": 20, "unit": "kV"}
